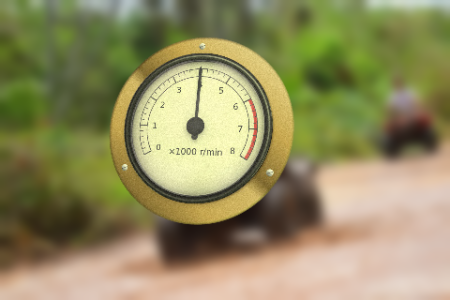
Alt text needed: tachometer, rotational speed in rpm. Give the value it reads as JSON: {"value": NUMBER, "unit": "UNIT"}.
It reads {"value": 4000, "unit": "rpm"}
